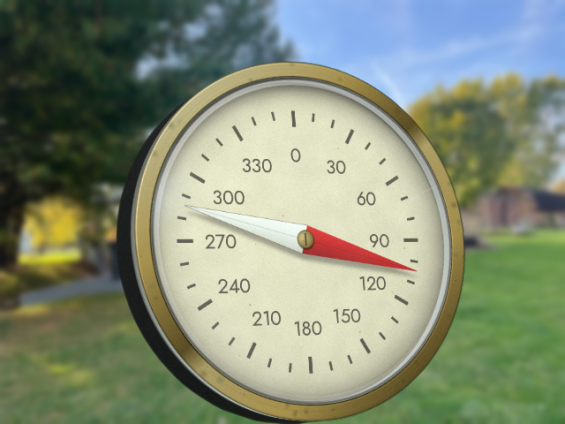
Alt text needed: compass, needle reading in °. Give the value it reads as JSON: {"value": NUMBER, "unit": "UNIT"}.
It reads {"value": 105, "unit": "°"}
